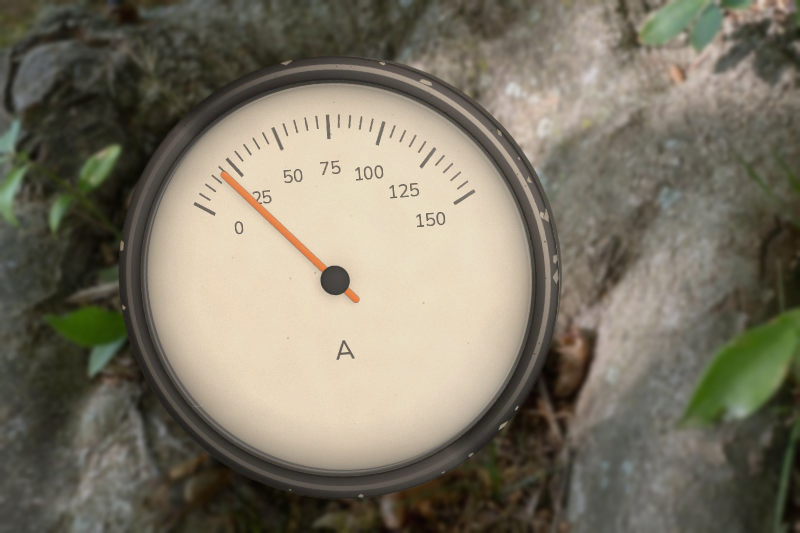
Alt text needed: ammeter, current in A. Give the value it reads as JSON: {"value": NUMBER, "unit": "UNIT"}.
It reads {"value": 20, "unit": "A"}
